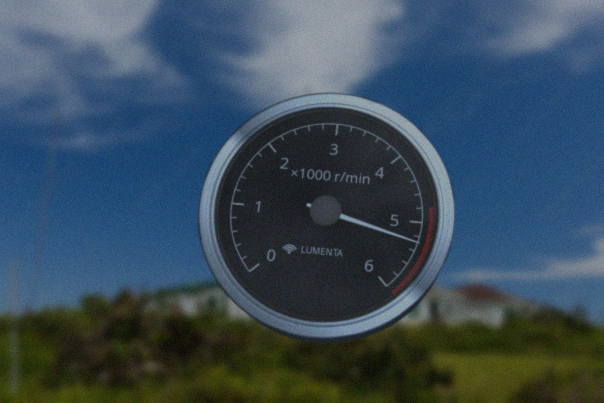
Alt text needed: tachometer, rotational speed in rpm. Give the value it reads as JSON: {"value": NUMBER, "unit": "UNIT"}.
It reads {"value": 5300, "unit": "rpm"}
